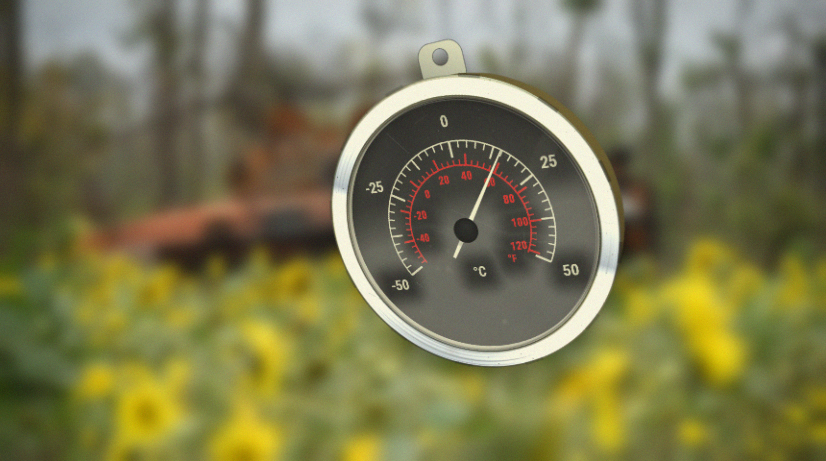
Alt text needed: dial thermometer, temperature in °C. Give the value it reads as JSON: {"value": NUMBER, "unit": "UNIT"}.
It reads {"value": 15, "unit": "°C"}
